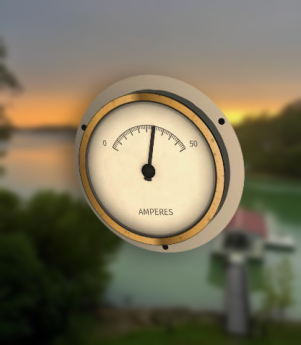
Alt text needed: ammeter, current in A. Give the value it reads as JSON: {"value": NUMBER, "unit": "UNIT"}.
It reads {"value": 30, "unit": "A"}
